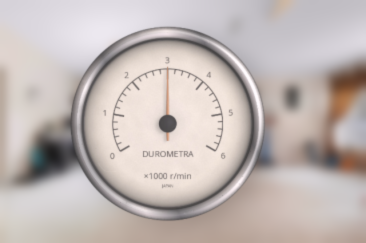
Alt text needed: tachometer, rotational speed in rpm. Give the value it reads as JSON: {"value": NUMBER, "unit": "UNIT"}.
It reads {"value": 3000, "unit": "rpm"}
